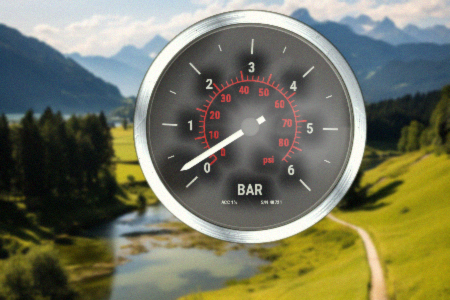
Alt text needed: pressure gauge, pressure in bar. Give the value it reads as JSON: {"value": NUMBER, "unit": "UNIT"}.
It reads {"value": 0.25, "unit": "bar"}
